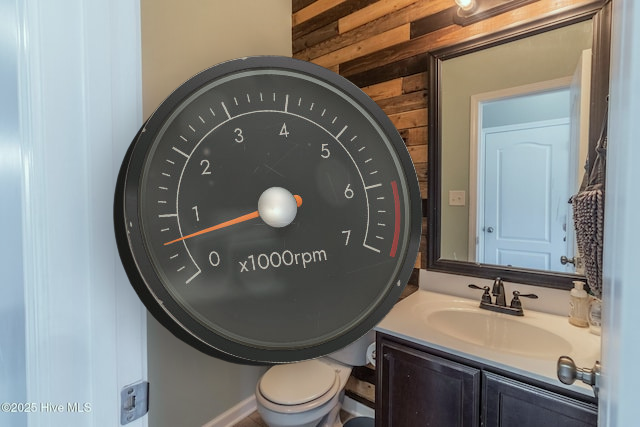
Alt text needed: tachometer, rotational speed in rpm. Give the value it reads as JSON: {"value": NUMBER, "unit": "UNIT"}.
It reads {"value": 600, "unit": "rpm"}
